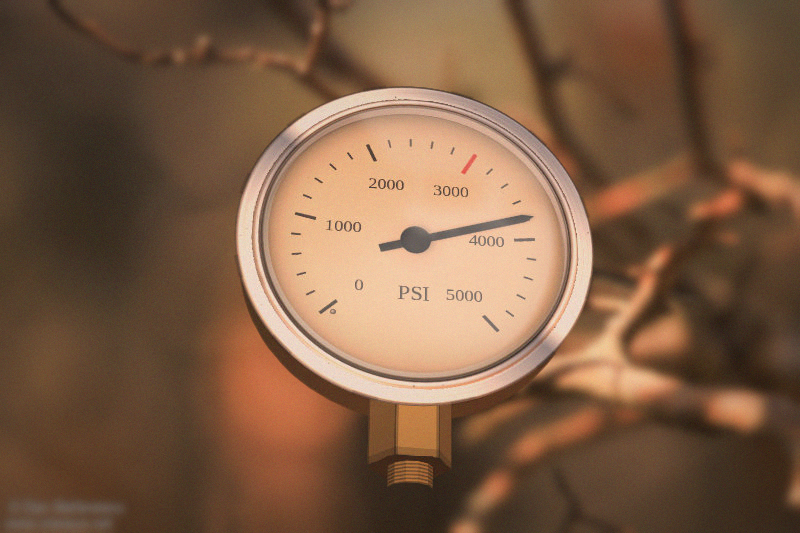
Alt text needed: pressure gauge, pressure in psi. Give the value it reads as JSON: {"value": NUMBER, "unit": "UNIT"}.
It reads {"value": 3800, "unit": "psi"}
